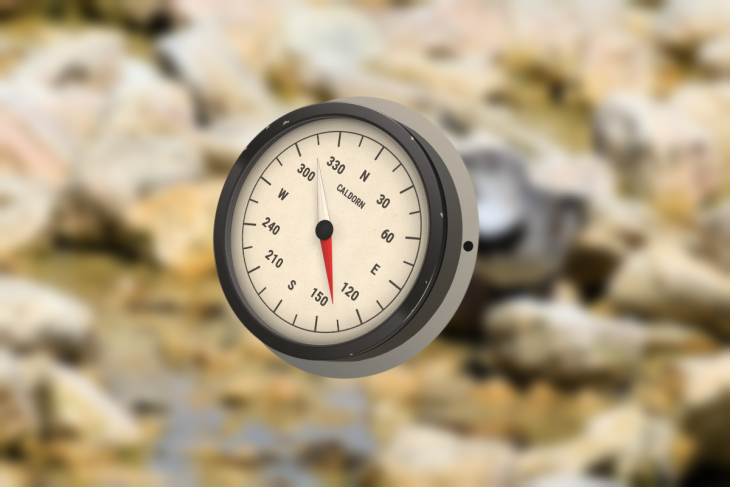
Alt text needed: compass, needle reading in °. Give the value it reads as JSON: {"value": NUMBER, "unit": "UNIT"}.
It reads {"value": 135, "unit": "°"}
